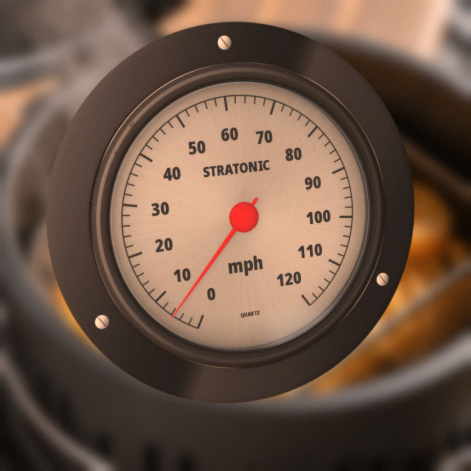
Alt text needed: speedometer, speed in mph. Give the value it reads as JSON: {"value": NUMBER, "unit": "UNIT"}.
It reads {"value": 6, "unit": "mph"}
